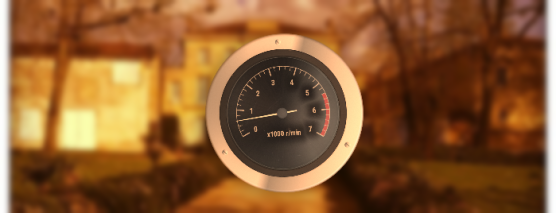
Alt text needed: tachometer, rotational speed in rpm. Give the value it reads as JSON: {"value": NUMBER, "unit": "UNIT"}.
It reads {"value": 600, "unit": "rpm"}
